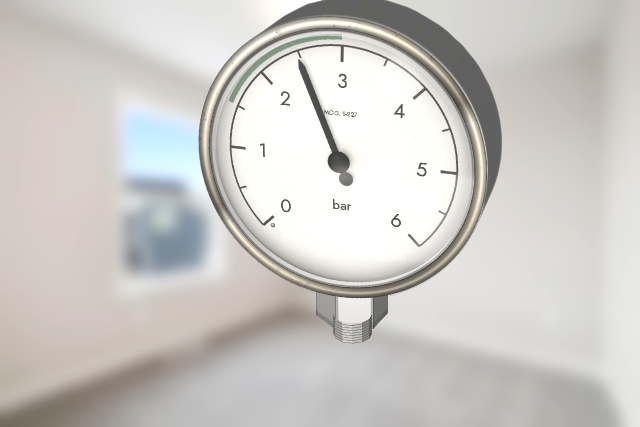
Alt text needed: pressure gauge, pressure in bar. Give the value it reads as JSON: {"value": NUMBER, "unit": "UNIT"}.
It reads {"value": 2.5, "unit": "bar"}
